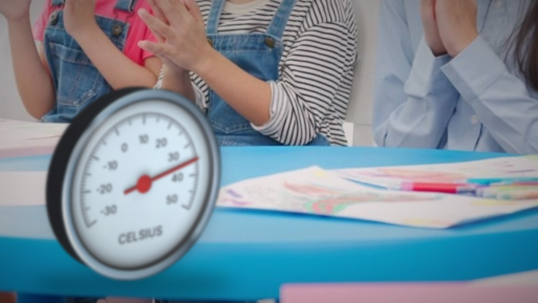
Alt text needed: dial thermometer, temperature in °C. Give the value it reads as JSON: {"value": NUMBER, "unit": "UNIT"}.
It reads {"value": 35, "unit": "°C"}
